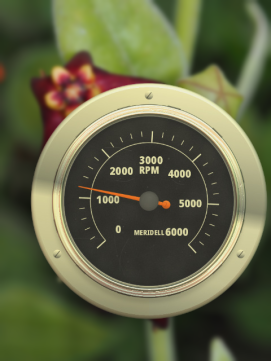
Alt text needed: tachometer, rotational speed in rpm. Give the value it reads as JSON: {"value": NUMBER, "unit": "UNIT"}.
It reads {"value": 1200, "unit": "rpm"}
